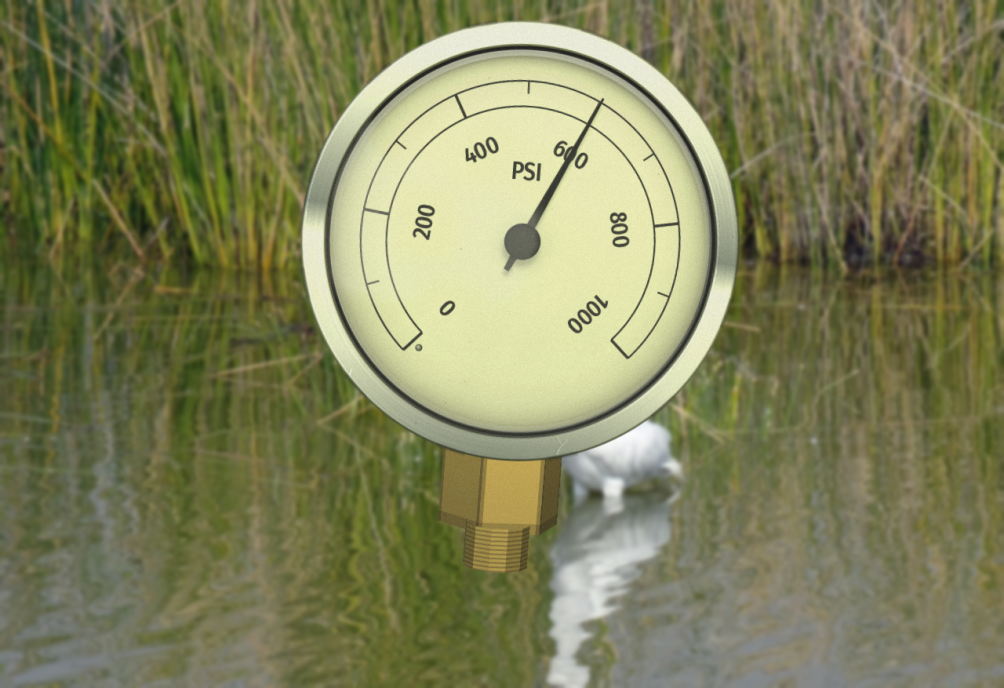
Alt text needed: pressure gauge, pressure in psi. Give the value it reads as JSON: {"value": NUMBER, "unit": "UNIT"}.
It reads {"value": 600, "unit": "psi"}
